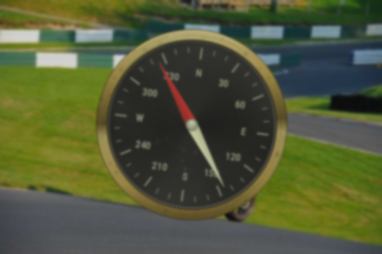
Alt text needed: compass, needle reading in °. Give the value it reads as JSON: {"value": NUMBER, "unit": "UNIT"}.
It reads {"value": 325, "unit": "°"}
